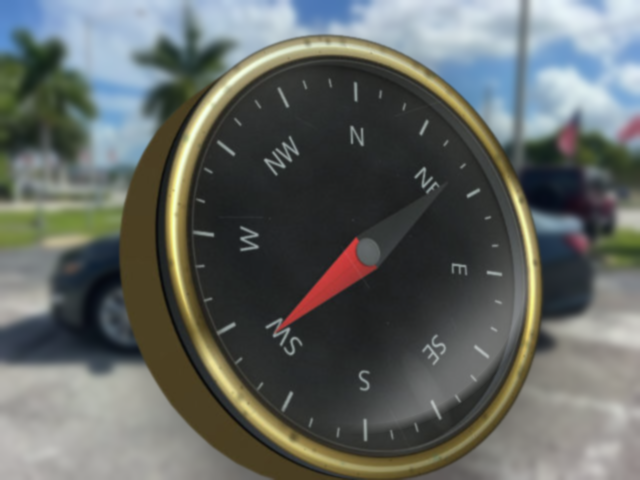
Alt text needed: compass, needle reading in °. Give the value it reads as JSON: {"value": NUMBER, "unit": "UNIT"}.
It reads {"value": 230, "unit": "°"}
